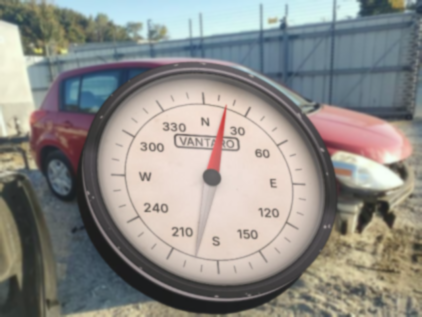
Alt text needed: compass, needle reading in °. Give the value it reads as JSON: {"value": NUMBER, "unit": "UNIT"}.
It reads {"value": 15, "unit": "°"}
